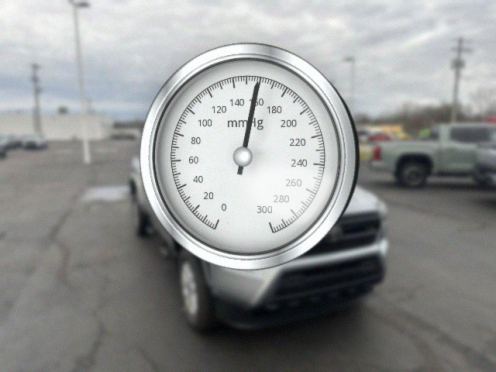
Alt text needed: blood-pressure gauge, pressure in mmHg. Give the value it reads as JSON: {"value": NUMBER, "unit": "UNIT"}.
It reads {"value": 160, "unit": "mmHg"}
